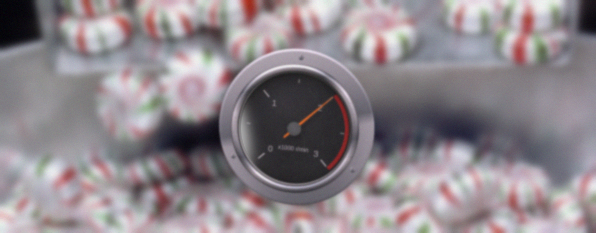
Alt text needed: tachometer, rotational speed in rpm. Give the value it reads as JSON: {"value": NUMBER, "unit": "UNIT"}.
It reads {"value": 2000, "unit": "rpm"}
